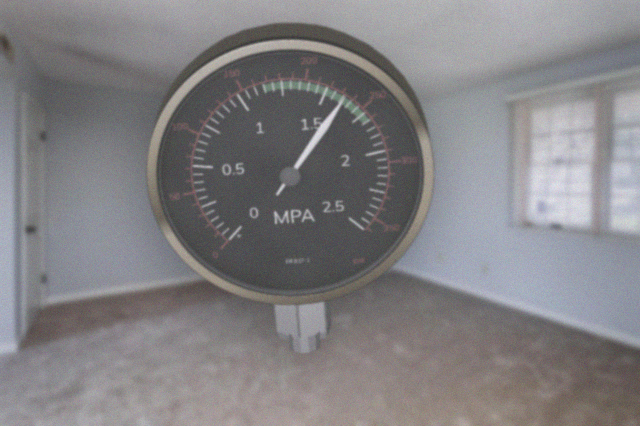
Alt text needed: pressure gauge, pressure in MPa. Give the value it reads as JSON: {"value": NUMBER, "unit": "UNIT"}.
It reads {"value": 1.6, "unit": "MPa"}
